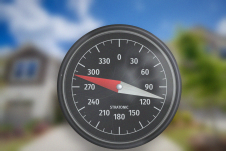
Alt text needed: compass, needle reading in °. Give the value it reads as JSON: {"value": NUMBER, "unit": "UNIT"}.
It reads {"value": 285, "unit": "°"}
